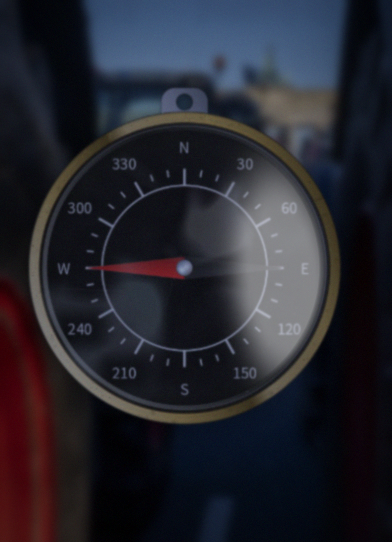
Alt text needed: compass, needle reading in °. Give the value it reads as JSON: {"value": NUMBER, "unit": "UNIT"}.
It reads {"value": 270, "unit": "°"}
